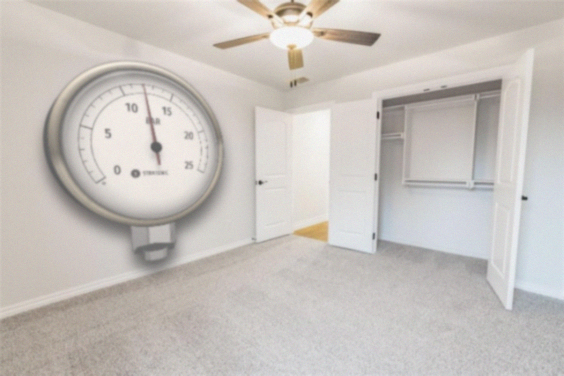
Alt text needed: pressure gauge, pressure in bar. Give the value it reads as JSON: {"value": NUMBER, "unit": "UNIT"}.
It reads {"value": 12, "unit": "bar"}
